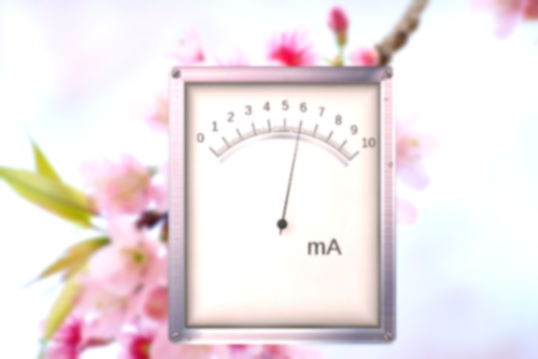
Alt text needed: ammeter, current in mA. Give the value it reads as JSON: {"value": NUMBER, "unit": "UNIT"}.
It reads {"value": 6, "unit": "mA"}
